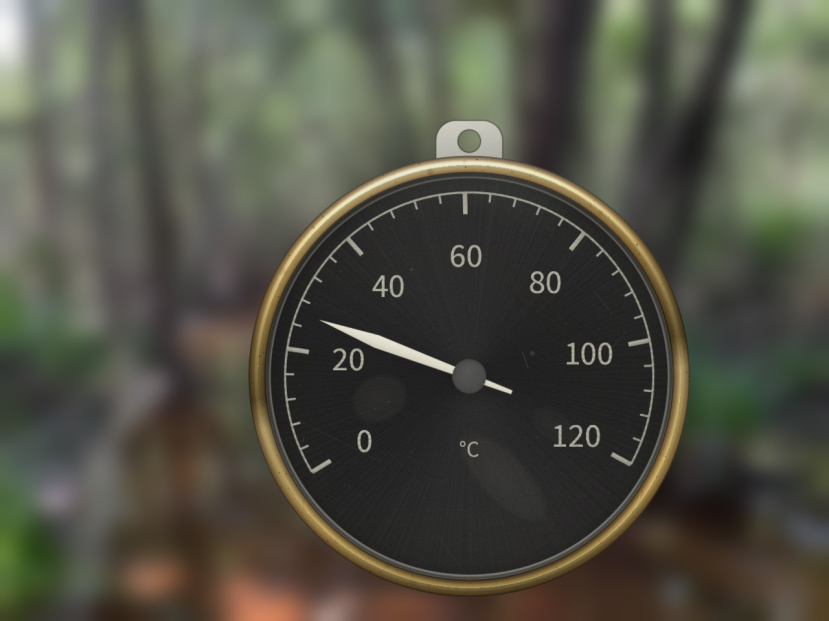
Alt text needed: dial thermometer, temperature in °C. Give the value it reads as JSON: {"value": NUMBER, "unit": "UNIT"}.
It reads {"value": 26, "unit": "°C"}
